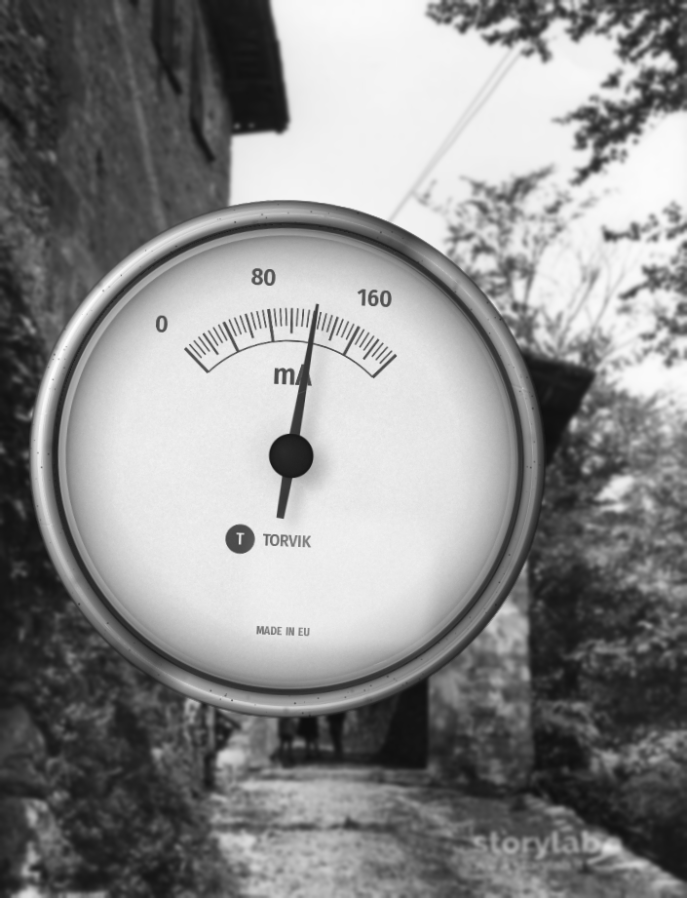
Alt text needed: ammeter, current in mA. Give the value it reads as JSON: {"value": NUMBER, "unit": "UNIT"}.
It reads {"value": 120, "unit": "mA"}
